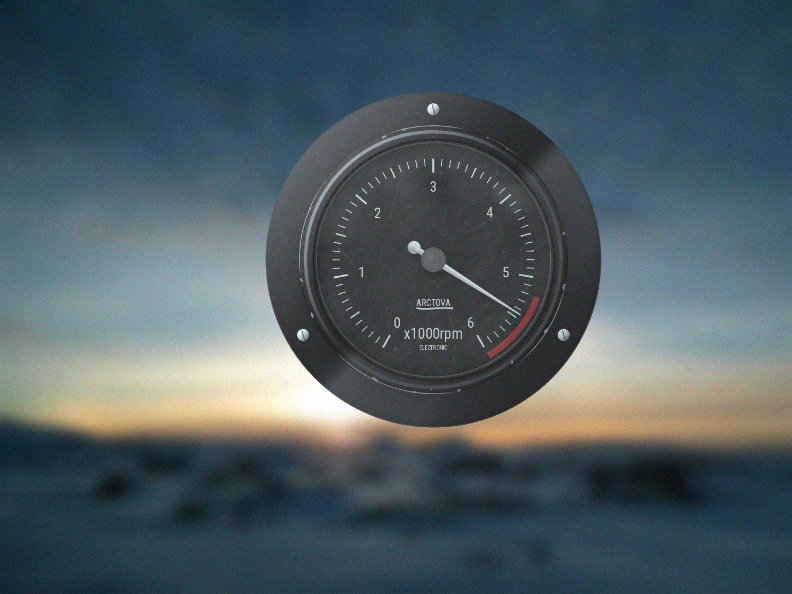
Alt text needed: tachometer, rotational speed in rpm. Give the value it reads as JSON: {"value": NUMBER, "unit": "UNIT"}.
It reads {"value": 5450, "unit": "rpm"}
